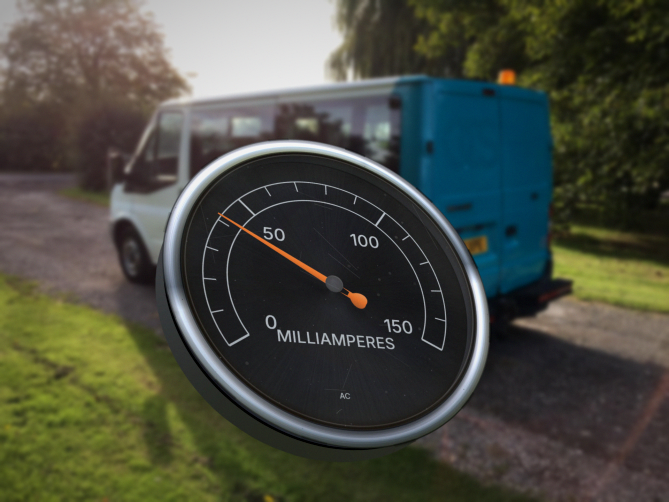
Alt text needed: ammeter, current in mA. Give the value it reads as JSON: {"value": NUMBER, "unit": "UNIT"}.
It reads {"value": 40, "unit": "mA"}
